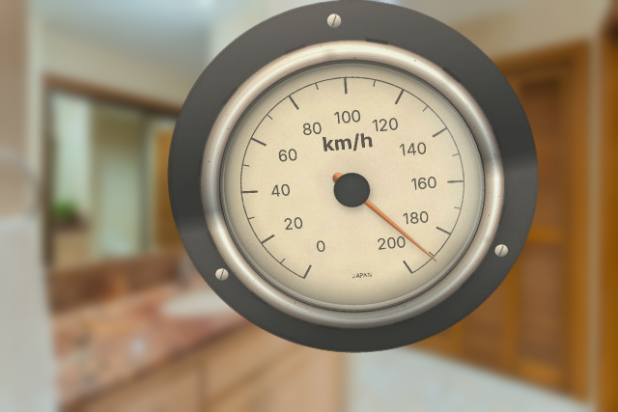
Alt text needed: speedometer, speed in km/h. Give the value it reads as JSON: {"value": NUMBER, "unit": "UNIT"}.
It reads {"value": 190, "unit": "km/h"}
